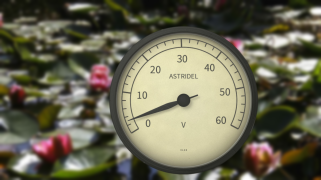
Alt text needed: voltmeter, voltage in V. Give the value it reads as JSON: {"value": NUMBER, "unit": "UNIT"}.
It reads {"value": 3, "unit": "V"}
